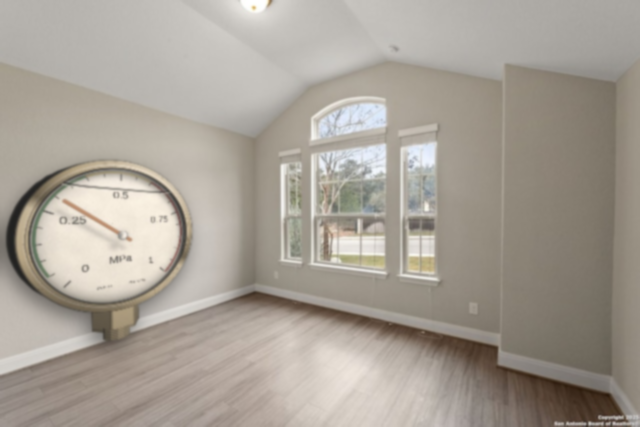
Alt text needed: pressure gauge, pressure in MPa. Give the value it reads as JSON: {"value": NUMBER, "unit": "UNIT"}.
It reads {"value": 0.3, "unit": "MPa"}
